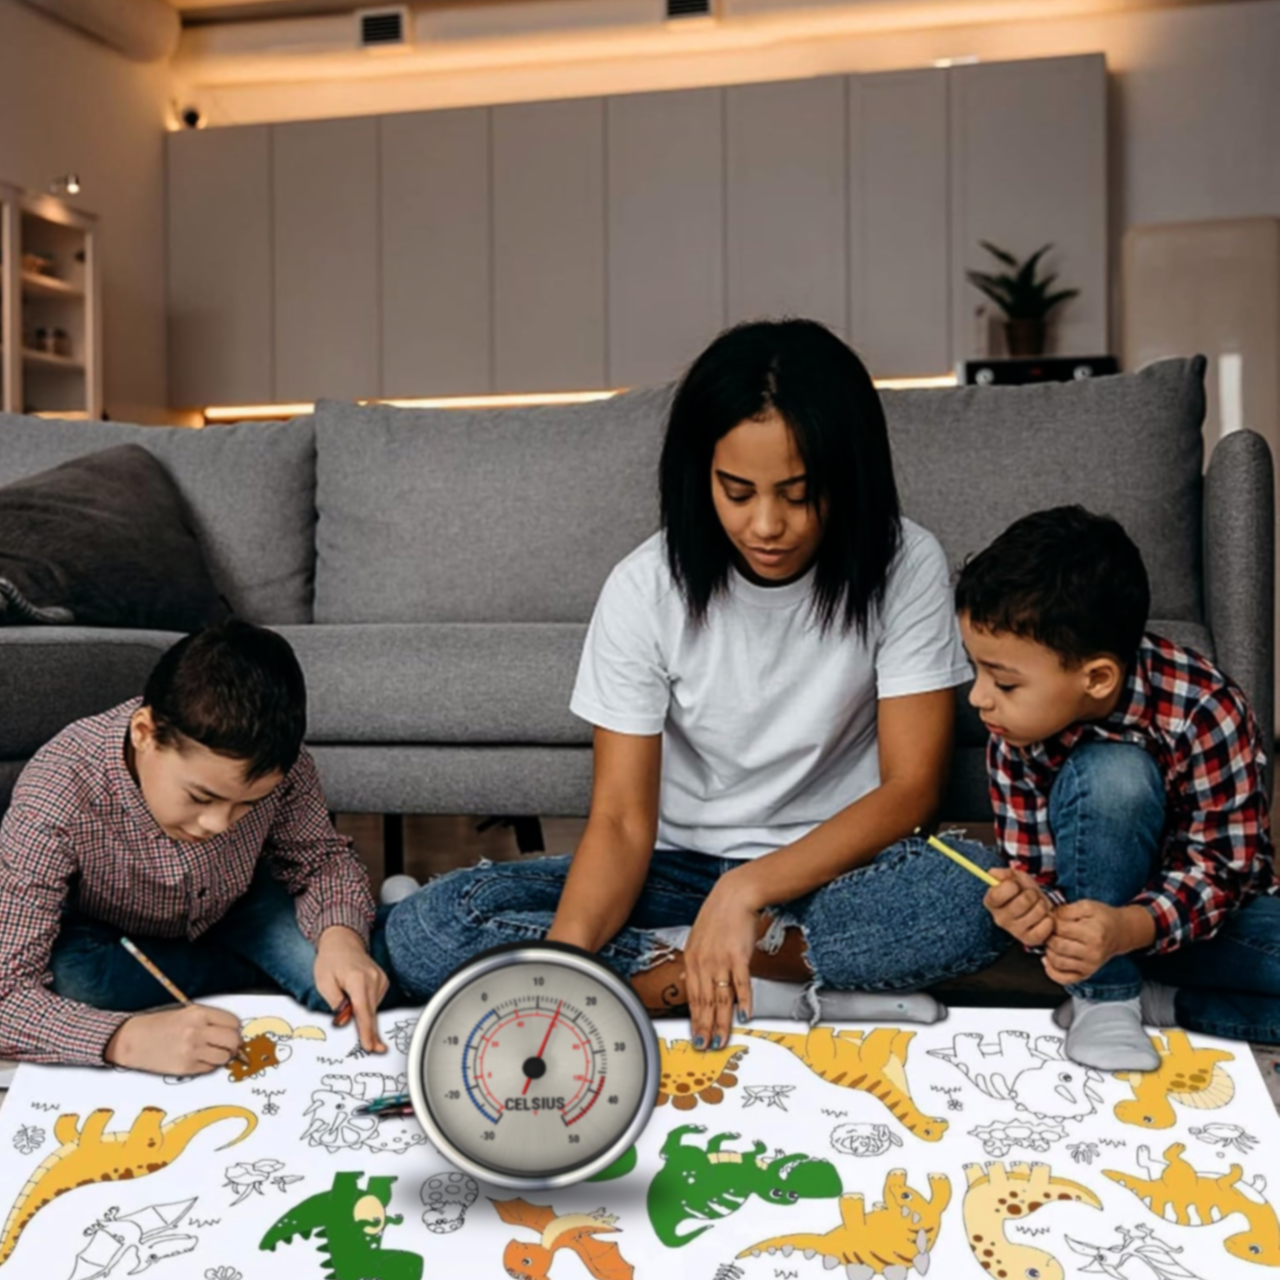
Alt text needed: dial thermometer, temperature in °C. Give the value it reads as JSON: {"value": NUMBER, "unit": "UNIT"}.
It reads {"value": 15, "unit": "°C"}
